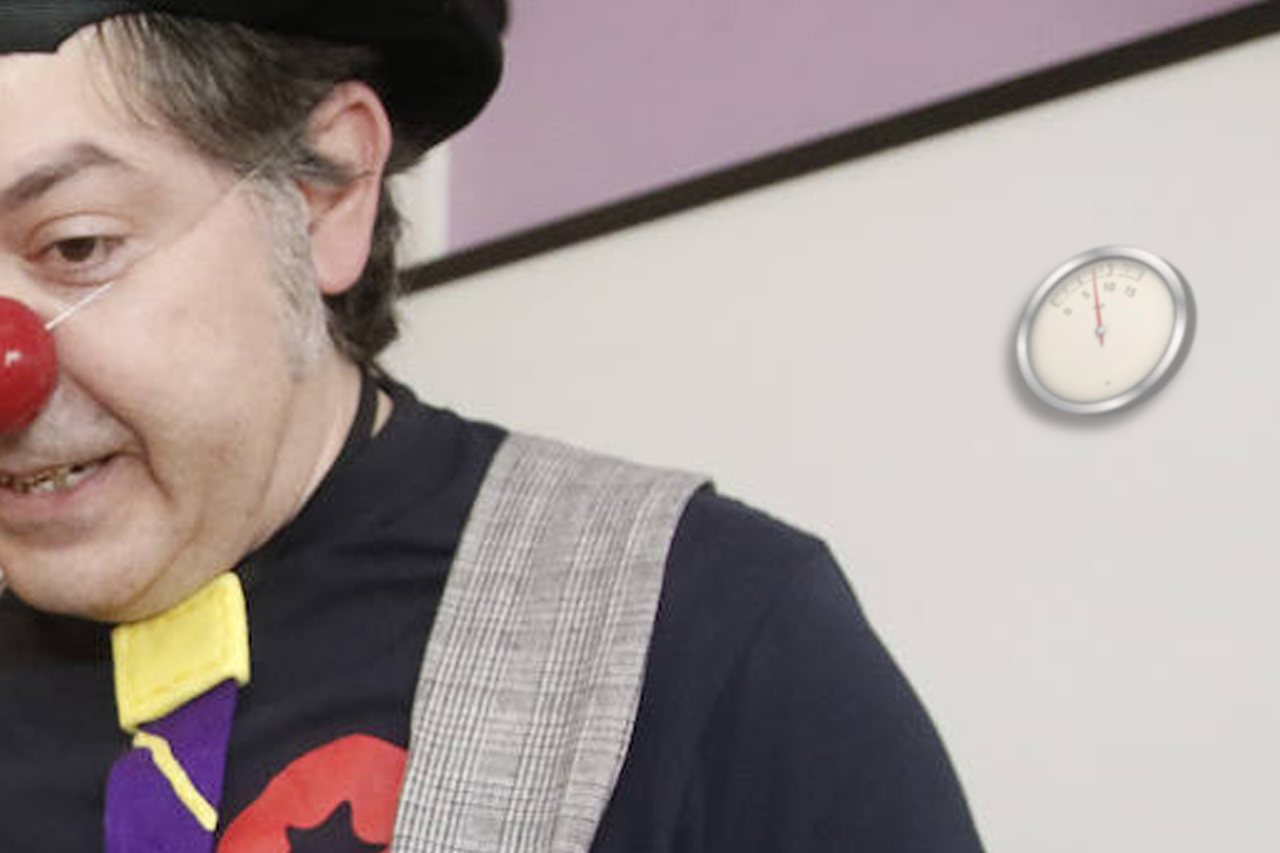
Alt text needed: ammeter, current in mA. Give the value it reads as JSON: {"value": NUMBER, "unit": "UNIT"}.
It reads {"value": 7.5, "unit": "mA"}
